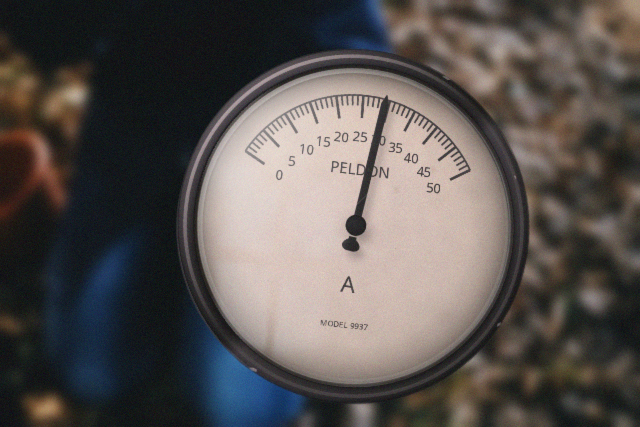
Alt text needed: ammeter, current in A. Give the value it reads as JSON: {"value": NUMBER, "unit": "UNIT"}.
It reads {"value": 29, "unit": "A"}
